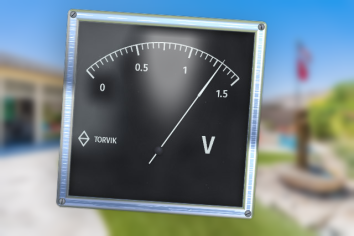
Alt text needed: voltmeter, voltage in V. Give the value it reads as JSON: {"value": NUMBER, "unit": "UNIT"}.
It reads {"value": 1.3, "unit": "V"}
